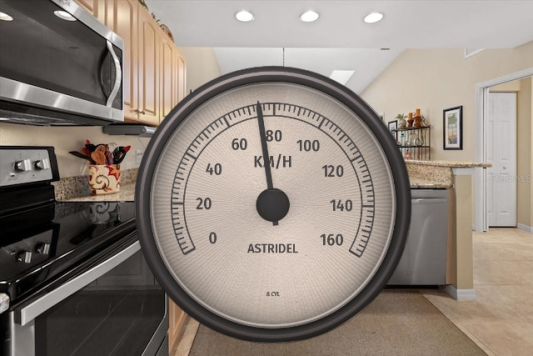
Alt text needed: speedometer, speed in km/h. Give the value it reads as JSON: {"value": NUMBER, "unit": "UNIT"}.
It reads {"value": 74, "unit": "km/h"}
